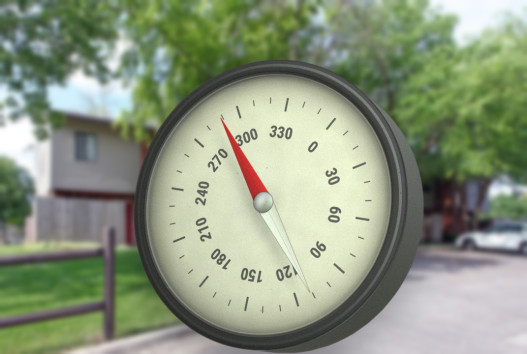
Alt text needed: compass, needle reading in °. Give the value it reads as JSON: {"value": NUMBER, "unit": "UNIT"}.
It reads {"value": 290, "unit": "°"}
